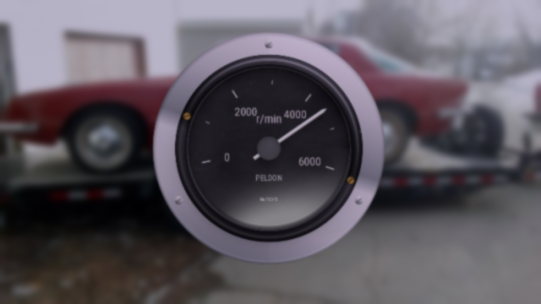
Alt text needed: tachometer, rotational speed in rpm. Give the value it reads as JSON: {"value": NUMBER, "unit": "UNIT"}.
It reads {"value": 4500, "unit": "rpm"}
